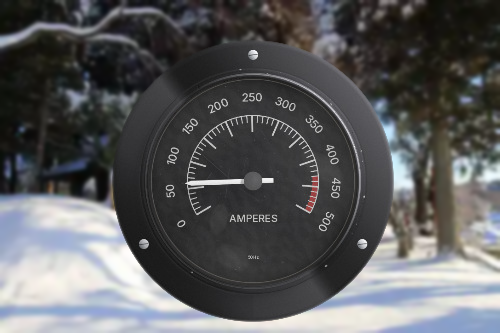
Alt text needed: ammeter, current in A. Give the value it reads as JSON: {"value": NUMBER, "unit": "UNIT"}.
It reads {"value": 60, "unit": "A"}
